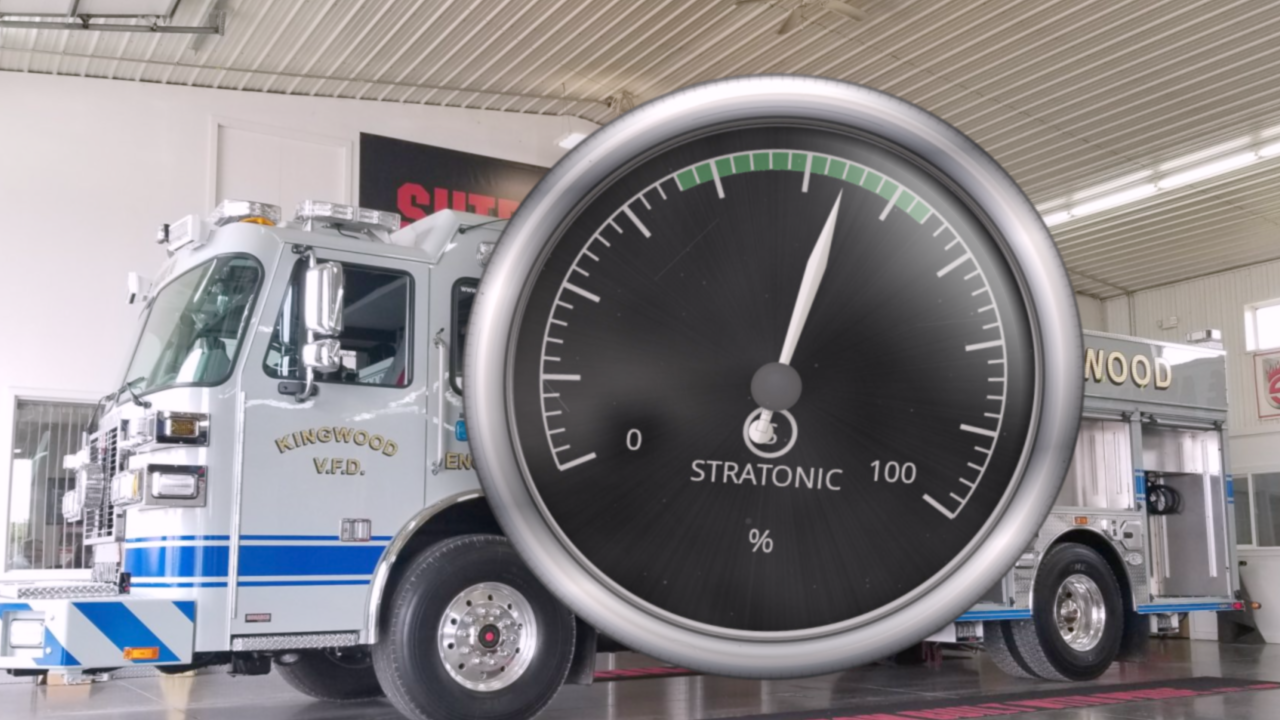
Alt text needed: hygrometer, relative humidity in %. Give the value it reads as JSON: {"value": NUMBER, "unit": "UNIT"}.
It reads {"value": 54, "unit": "%"}
